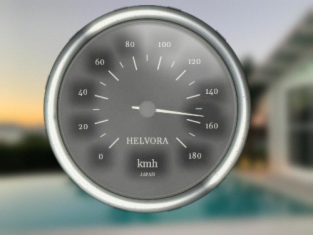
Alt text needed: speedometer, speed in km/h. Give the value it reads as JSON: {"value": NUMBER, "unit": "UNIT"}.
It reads {"value": 155, "unit": "km/h"}
